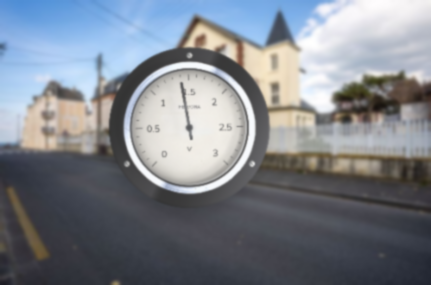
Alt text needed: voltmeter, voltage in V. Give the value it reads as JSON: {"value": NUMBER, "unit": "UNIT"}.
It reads {"value": 1.4, "unit": "V"}
